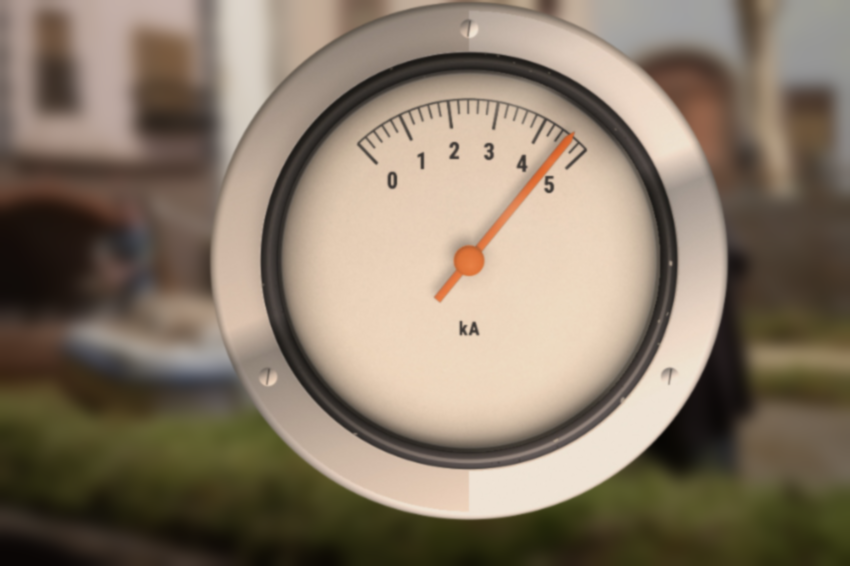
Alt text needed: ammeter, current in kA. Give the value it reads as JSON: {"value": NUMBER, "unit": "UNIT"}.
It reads {"value": 4.6, "unit": "kA"}
